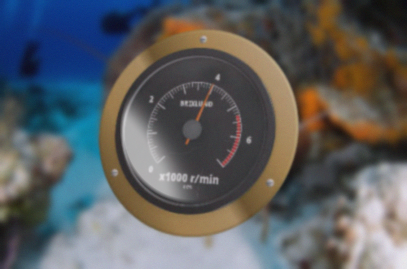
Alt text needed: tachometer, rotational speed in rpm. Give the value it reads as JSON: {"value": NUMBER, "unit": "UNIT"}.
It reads {"value": 4000, "unit": "rpm"}
